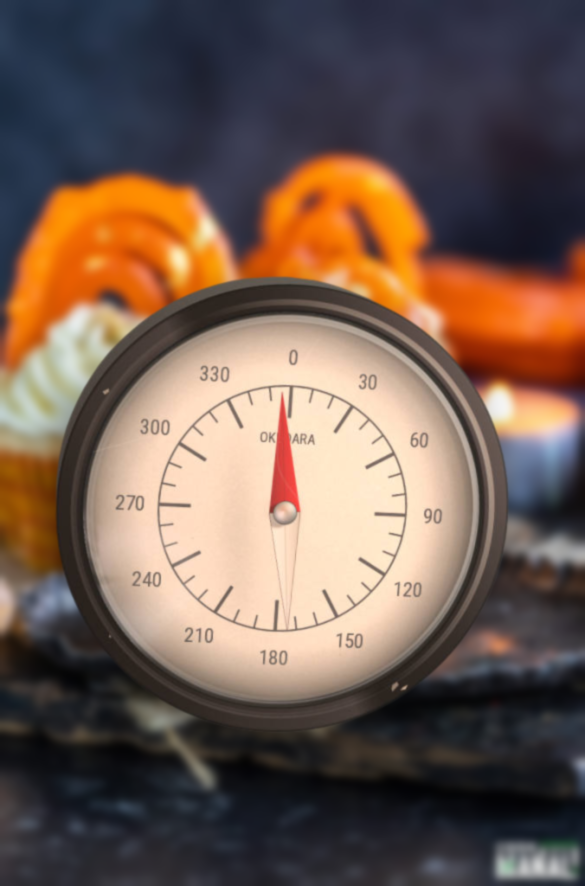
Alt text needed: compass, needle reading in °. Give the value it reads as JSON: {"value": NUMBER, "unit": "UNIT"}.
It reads {"value": 355, "unit": "°"}
